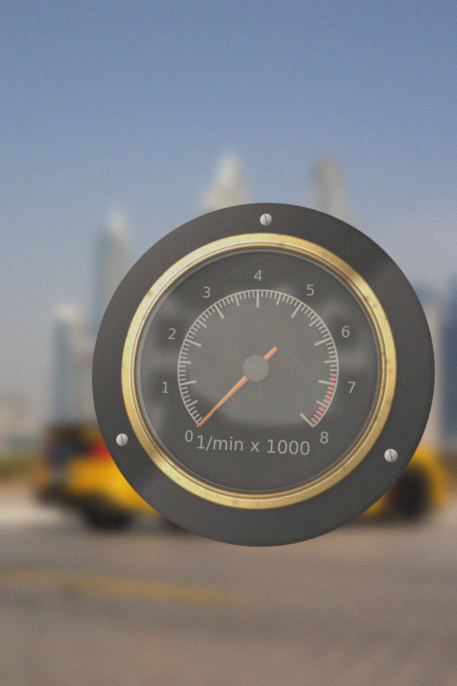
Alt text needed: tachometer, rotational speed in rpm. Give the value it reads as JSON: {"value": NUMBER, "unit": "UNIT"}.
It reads {"value": 0, "unit": "rpm"}
